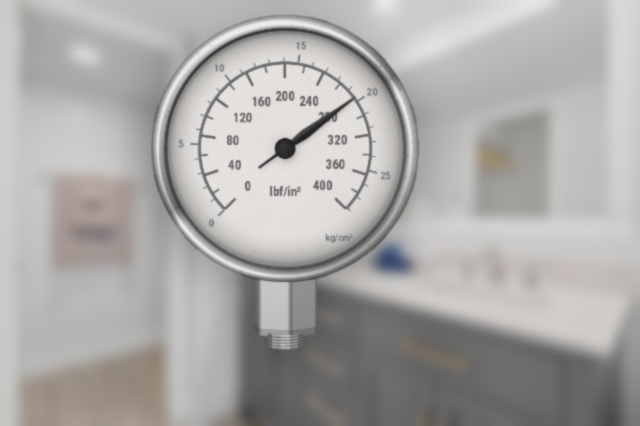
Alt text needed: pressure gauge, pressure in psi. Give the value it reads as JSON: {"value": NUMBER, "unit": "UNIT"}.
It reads {"value": 280, "unit": "psi"}
